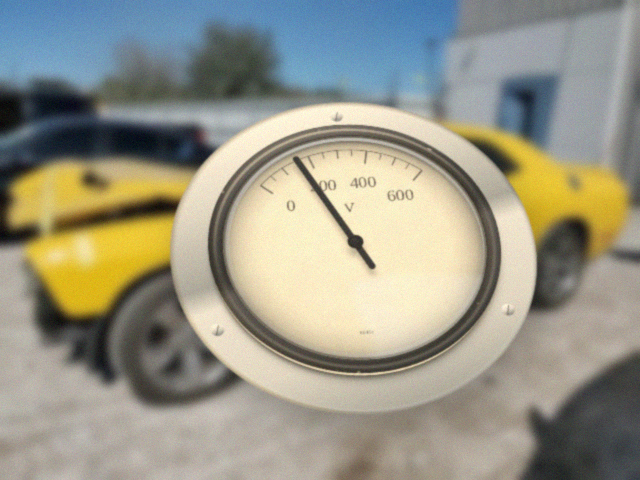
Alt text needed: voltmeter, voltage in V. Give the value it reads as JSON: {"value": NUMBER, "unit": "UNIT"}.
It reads {"value": 150, "unit": "V"}
